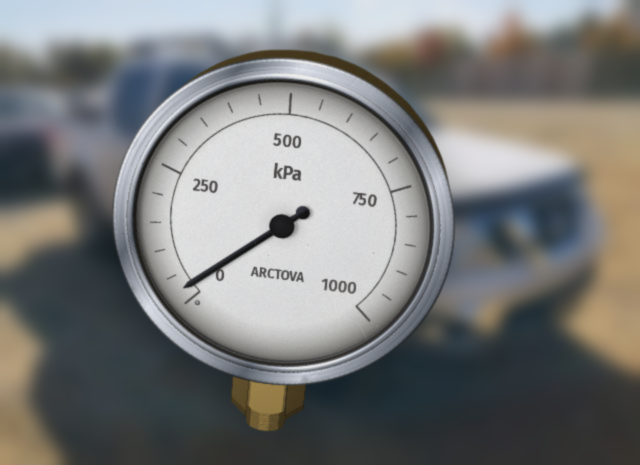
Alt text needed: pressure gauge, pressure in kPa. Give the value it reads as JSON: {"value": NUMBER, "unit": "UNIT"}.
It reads {"value": 25, "unit": "kPa"}
